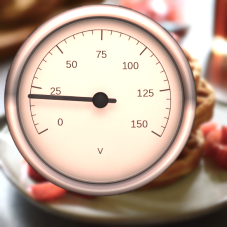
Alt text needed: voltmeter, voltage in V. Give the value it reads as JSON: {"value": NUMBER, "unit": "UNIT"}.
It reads {"value": 20, "unit": "V"}
